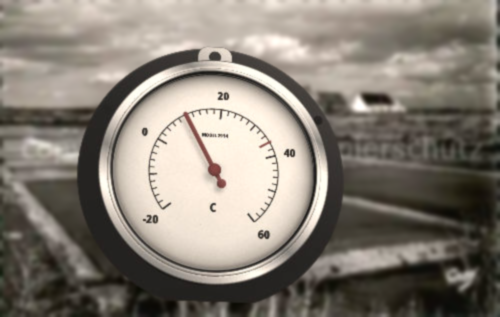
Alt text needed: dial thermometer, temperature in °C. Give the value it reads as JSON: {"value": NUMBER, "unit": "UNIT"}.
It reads {"value": 10, "unit": "°C"}
